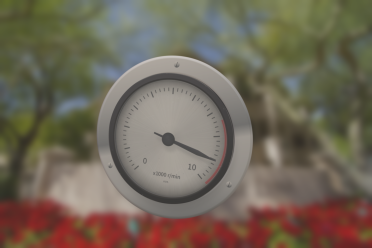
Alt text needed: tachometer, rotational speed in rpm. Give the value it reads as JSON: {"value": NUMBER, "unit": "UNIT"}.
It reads {"value": 9000, "unit": "rpm"}
